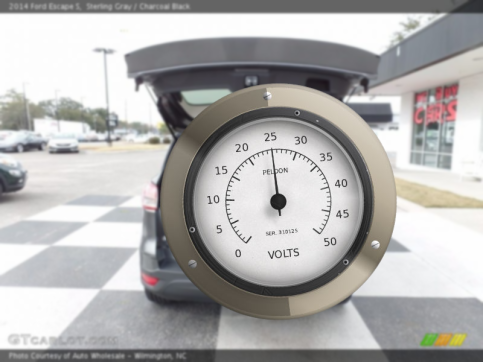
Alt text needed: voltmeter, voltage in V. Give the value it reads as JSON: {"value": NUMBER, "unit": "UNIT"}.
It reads {"value": 25, "unit": "V"}
